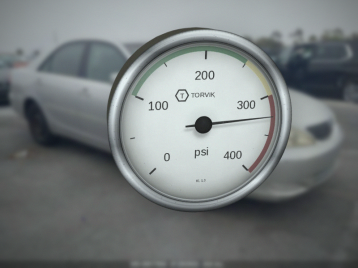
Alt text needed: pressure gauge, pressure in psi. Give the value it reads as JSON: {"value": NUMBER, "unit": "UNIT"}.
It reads {"value": 325, "unit": "psi"}
